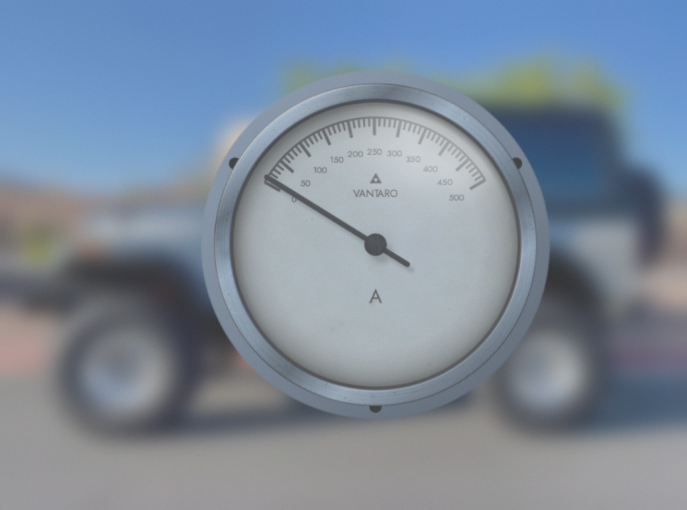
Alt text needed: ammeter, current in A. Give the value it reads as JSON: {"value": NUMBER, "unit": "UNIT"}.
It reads {"value": 10, "unit": "A"}
